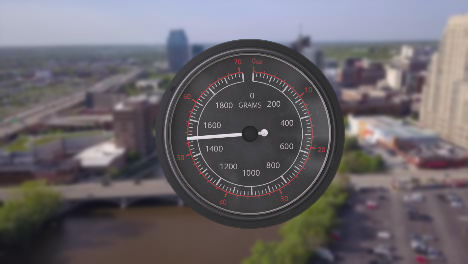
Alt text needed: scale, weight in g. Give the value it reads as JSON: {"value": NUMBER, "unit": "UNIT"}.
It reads {"value": 1500, "unit": "g"}
